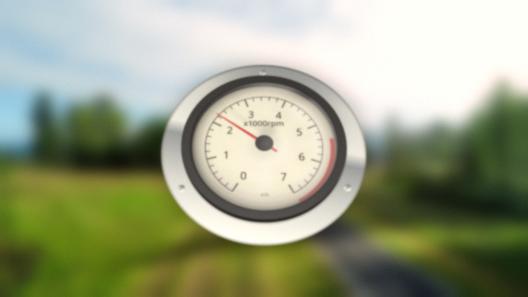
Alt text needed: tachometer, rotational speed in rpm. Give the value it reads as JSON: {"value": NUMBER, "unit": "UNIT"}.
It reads {"value": 2200, "unit": "rpm"}
